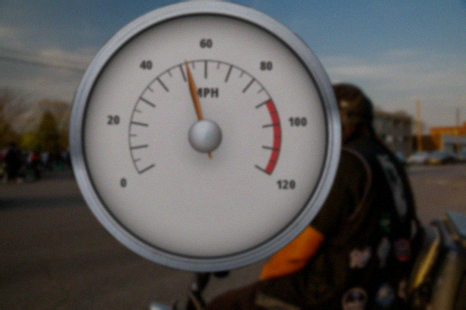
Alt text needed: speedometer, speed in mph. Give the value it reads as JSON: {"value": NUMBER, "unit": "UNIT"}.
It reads {"value": 52.5, "unit": "mph"}
